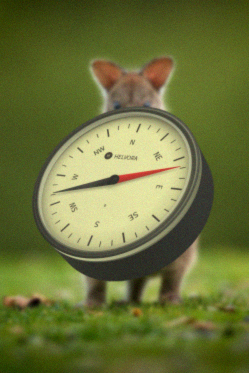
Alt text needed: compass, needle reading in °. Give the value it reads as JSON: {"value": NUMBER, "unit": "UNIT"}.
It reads {"value": 70, "unit": "°"}
